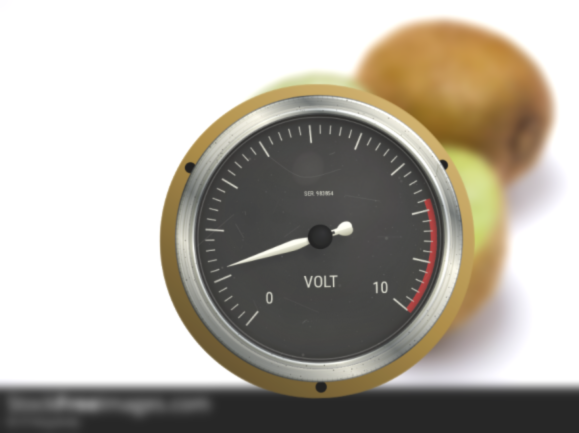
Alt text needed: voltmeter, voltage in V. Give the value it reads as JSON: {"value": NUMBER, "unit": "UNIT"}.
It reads {"value": 1.2, "unit": "V"}
